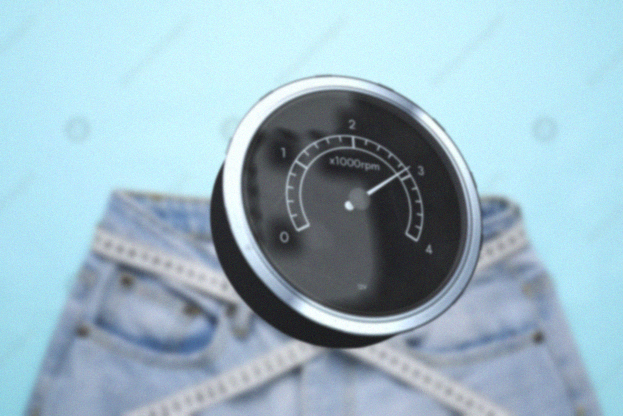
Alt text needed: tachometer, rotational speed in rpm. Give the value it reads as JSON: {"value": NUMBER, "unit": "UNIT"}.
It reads {"value": 2900, "unit": "rpm"}
